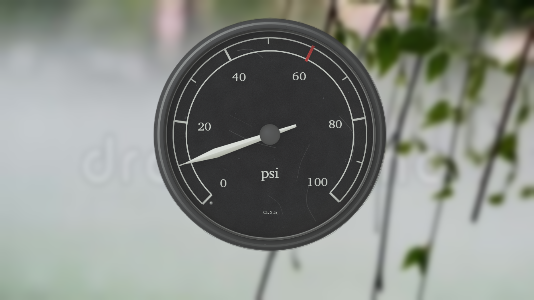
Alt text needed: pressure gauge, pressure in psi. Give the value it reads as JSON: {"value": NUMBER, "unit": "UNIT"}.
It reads {"value": 10, "unit": "psi"}
